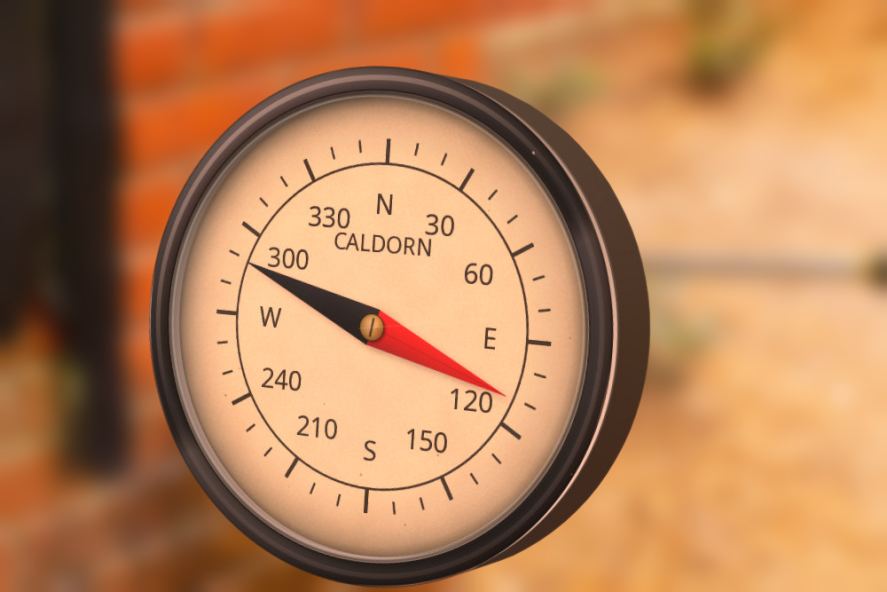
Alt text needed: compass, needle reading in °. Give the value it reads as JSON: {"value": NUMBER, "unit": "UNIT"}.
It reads {"value": 110, "unit": "°"}
